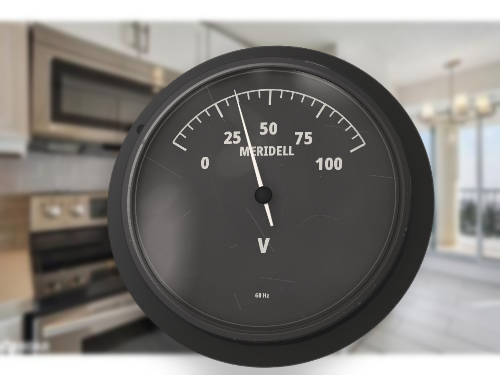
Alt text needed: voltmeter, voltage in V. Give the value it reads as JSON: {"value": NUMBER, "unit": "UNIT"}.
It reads {"value": 35, "unit": "V"}
